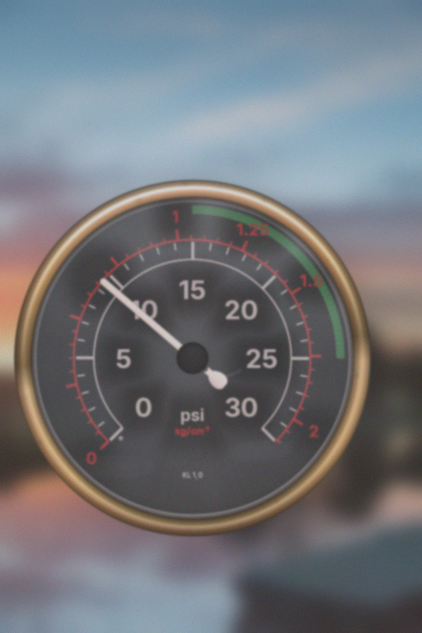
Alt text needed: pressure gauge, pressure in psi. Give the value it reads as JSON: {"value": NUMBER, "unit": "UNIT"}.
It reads {"value": 9.5, "unit": "psi"}
